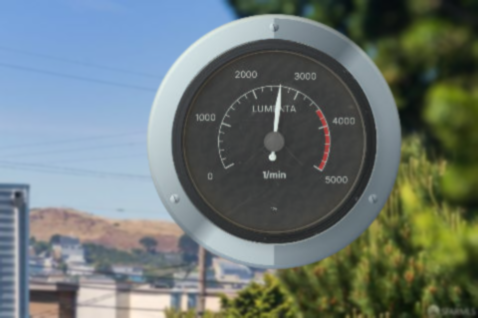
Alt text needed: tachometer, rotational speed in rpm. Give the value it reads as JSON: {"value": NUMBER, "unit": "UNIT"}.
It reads {"value": 2600, "unit": "rpm"}
